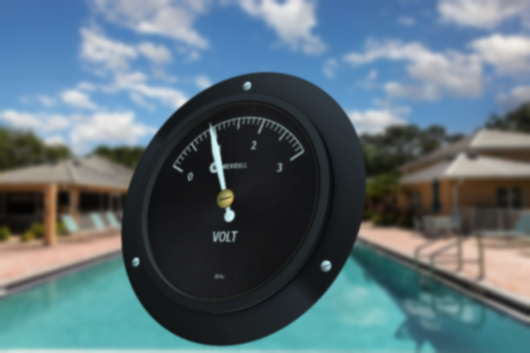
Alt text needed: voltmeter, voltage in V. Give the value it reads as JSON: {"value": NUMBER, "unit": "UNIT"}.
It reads {"value": 1, "unit": "V"}
